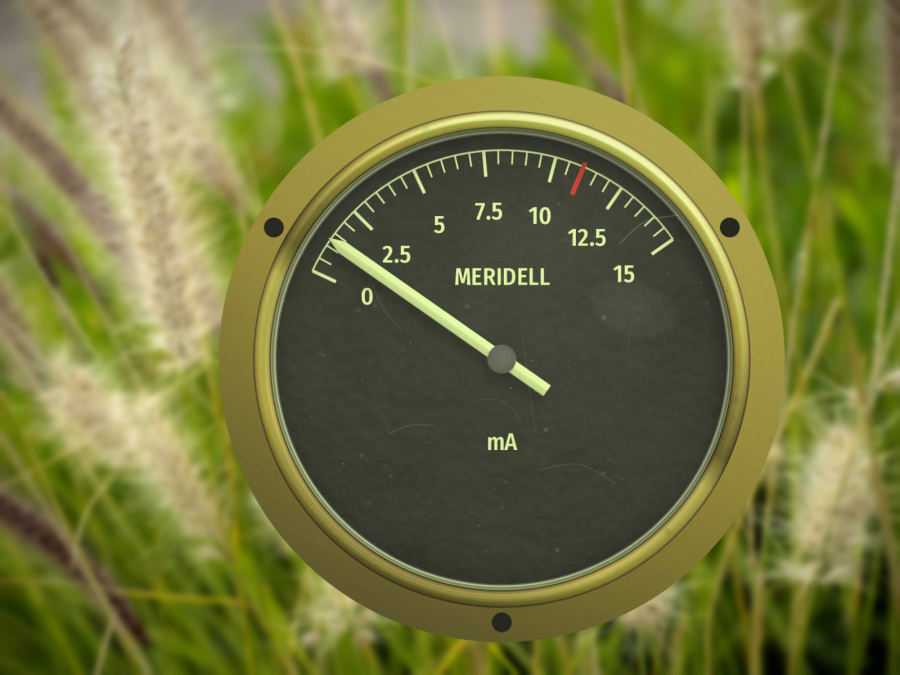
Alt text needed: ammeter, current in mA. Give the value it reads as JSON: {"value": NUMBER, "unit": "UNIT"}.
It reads {"value": 1.25, "unit": "mA"}
